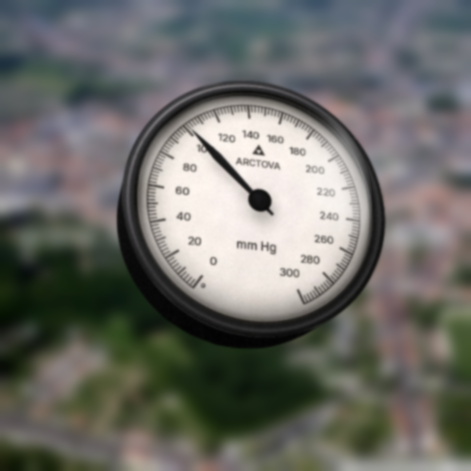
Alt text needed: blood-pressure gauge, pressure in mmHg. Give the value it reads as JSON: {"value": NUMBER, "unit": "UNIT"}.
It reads {"value": 100, "unit": "mmHg"}
